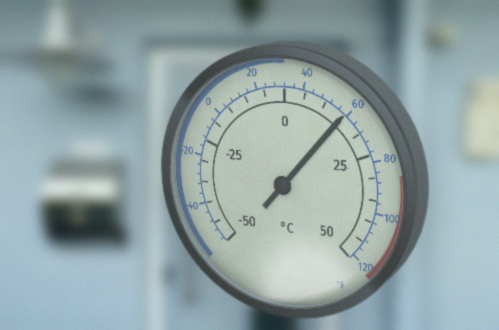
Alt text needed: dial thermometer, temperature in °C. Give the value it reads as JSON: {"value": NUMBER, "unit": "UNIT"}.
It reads {"value": 15, "unit": "°C"}
